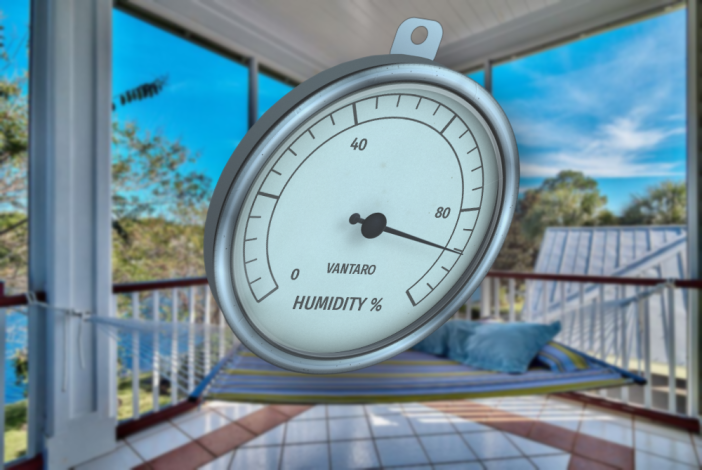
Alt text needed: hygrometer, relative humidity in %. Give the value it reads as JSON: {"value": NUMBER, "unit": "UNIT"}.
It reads {"value": 88, "unit": "%"}
